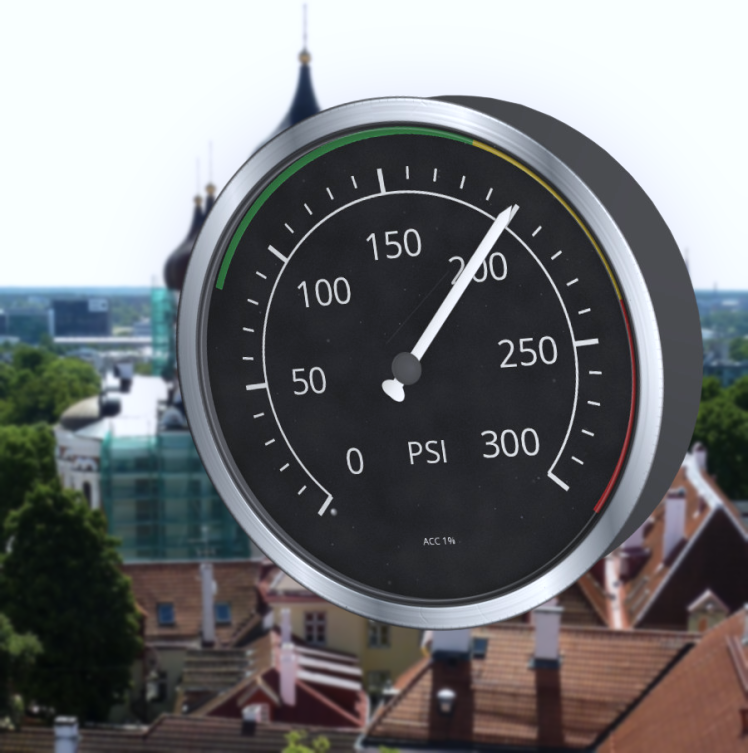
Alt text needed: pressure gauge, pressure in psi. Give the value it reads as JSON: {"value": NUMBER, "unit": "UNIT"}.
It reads {"value": 200, "unit": "psi"}
